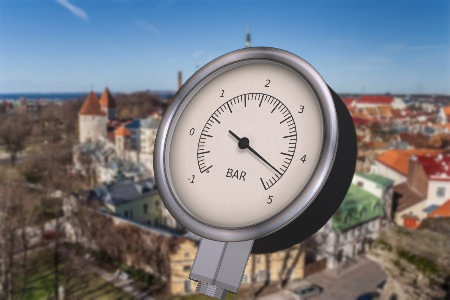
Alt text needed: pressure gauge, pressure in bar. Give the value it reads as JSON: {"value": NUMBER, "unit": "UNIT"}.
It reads {"value": 4.5, "unit": "bar"}
